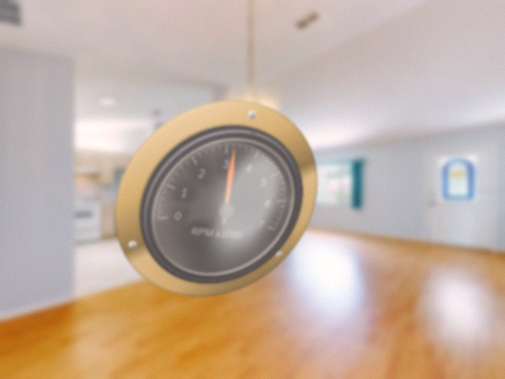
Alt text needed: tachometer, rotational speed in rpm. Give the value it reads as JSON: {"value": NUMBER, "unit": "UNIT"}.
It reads {"value": 3200, "unit": "rpm"}
